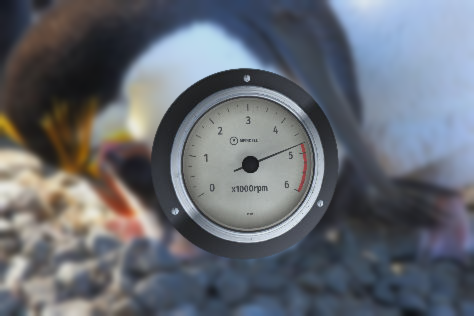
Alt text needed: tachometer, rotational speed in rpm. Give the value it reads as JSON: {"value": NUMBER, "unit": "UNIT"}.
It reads {"value": 4750, "unit": "rpm"}
